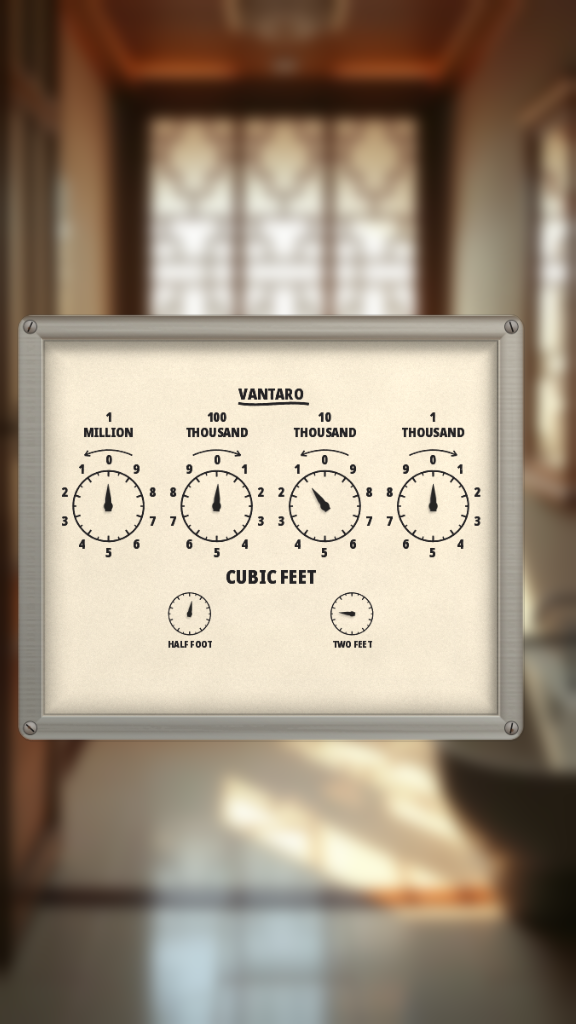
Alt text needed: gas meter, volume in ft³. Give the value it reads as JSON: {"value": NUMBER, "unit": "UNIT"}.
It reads {"value": 1000, "unit": "ft³"}
